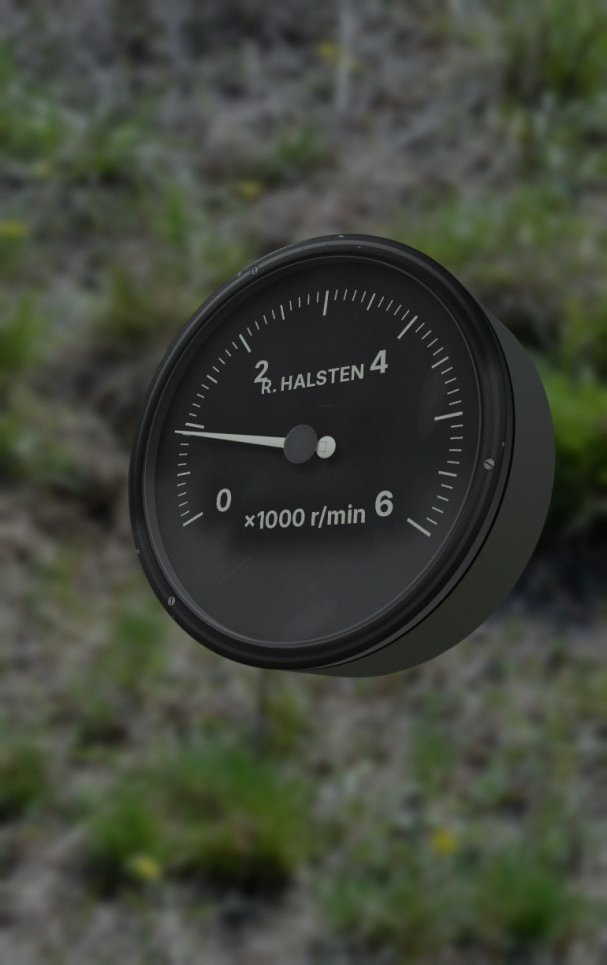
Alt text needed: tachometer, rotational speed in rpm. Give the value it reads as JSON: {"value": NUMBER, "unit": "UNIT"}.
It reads {"value": 900, "unit": "rpm"}
